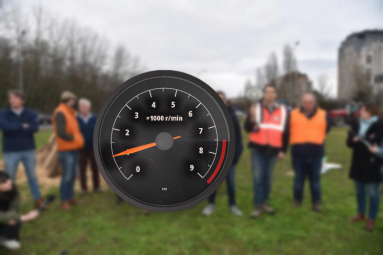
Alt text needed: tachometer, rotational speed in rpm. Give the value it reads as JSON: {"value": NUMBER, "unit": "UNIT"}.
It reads {"value": 1000, "unit": "rpm"}
